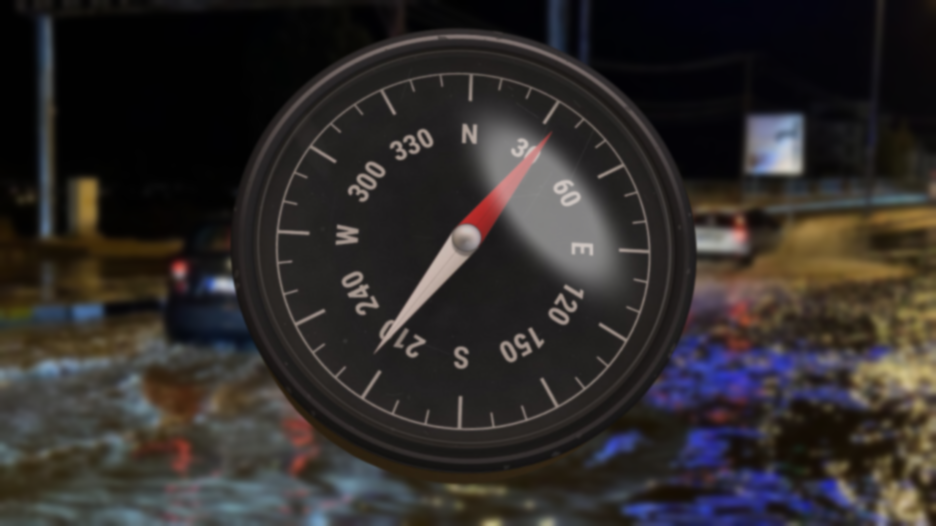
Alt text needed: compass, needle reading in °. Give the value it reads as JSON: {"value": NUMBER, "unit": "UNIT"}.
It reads {"value": 35, "unit": "°"}
